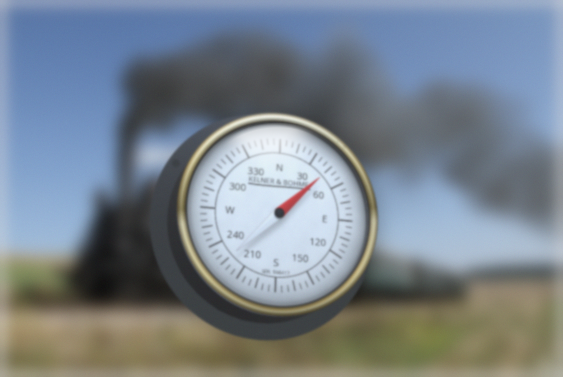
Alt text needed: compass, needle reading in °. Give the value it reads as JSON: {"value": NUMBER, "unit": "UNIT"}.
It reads {"value": 45, "unit": "°"}
